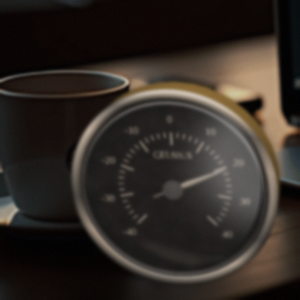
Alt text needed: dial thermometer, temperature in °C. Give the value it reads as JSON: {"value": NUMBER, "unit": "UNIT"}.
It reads {"value": 20, "unit": "°C"}
